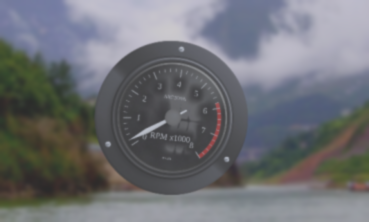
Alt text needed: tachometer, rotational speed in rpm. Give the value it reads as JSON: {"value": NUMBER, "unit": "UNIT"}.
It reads {"value": 200, "unit": "rpm"}
